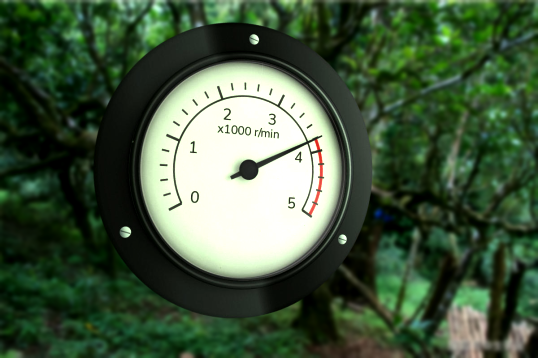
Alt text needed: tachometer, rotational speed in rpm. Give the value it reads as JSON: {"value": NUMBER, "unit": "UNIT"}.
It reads {"value": 3800, "unit": "rpm"}
